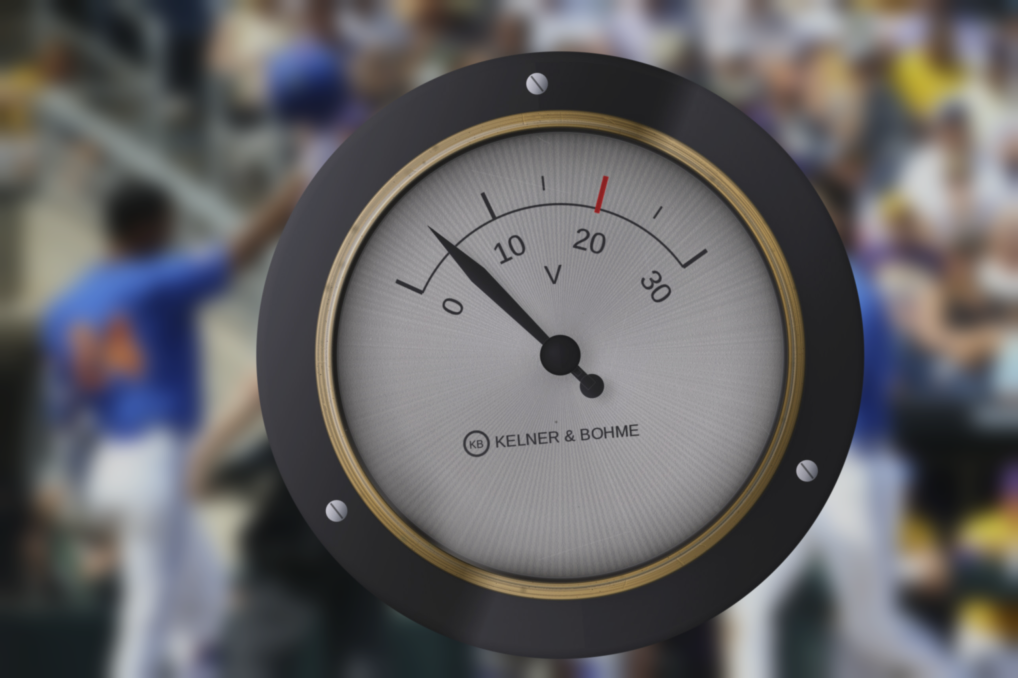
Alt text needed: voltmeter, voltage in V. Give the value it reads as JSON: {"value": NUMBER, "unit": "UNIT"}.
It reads {"value": 5, "unit": "V"}
